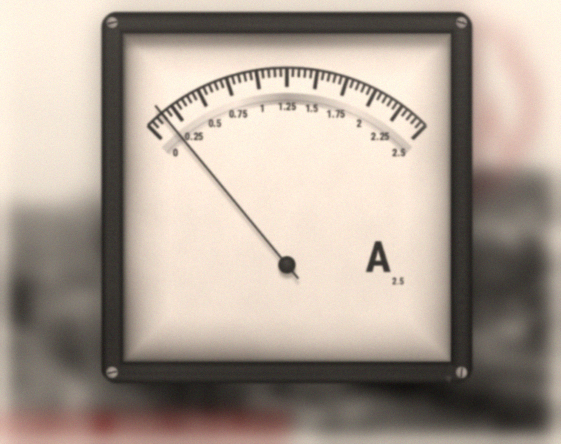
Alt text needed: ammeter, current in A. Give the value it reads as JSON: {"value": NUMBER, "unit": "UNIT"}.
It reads {"value": 0.15, "unit": "A"}
